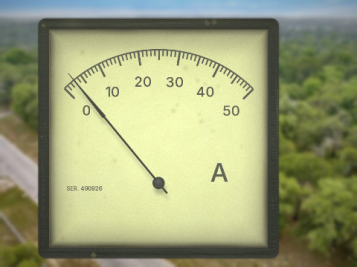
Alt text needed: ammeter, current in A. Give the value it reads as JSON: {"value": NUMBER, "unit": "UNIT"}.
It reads {"value": 3, "unit": "A"}
